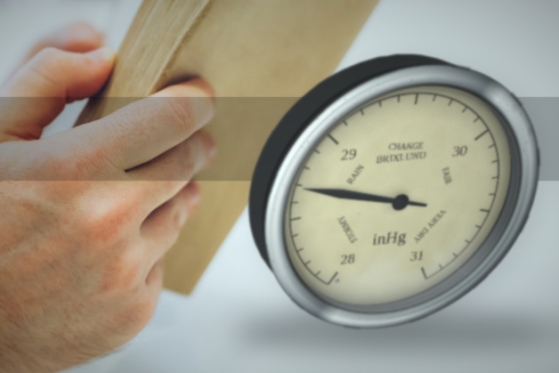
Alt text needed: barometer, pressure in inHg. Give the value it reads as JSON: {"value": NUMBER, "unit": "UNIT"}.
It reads {"value": 28.7, "unit": "inHg"}
